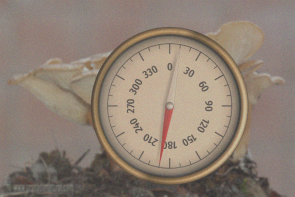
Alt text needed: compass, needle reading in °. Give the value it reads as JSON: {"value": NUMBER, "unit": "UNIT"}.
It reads {"value": 190, "unit": "°"}
